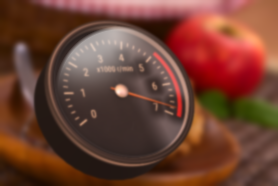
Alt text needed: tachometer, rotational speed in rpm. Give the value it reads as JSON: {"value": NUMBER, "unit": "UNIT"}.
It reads {"value": 6800, "unit": "rpm"}
